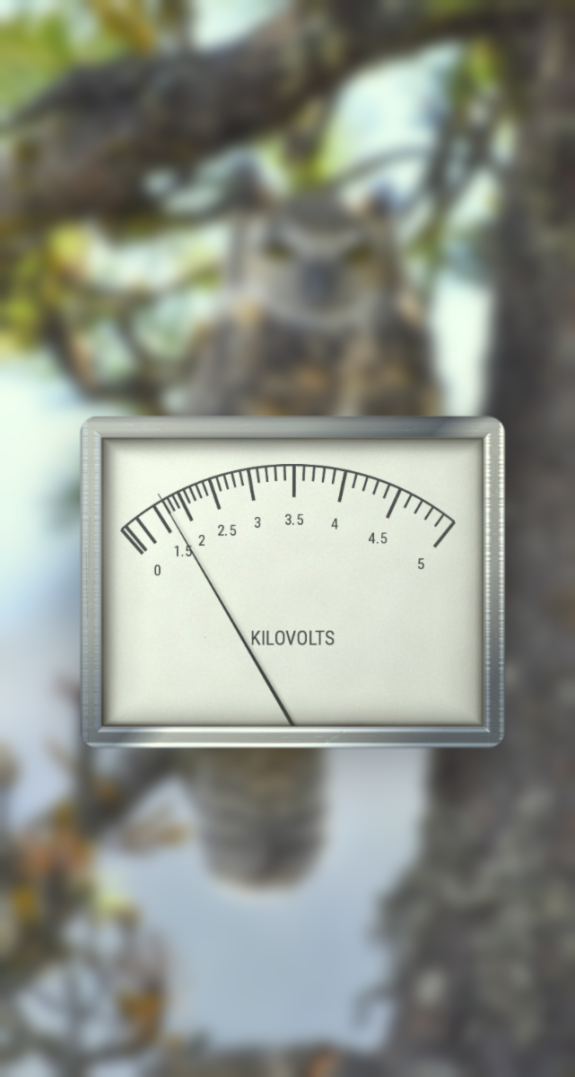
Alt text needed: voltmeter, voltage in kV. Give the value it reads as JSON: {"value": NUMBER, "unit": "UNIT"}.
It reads {"value": 1.7, "unit": "kV"}
